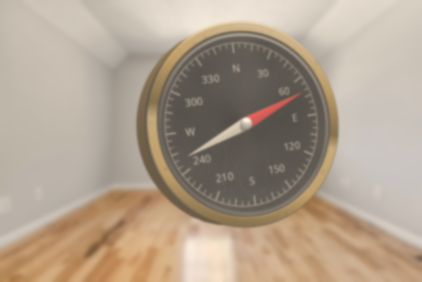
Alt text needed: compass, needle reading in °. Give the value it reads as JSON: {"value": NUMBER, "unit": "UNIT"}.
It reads {"value": 70, "unit": "°"}
